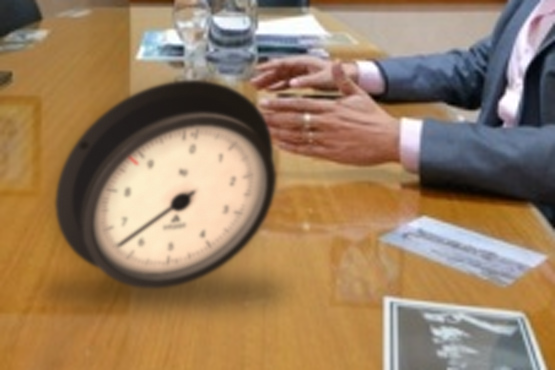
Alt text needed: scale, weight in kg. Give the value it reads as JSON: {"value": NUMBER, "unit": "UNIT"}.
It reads {"value": 6.5, "unit": "kg"}
